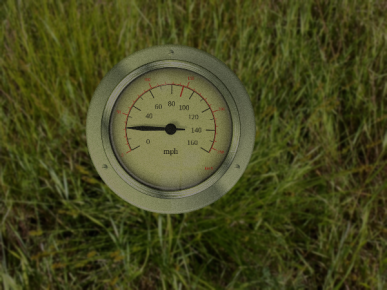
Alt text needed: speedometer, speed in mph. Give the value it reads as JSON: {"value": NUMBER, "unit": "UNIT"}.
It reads {"value": 20, "unit": "mph"}
